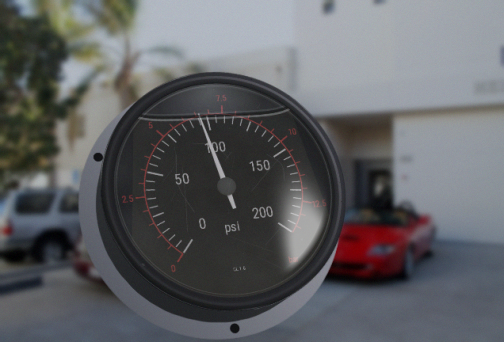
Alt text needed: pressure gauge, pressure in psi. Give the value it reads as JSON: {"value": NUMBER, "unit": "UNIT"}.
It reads {"value": 95, "unit": "psi"}
